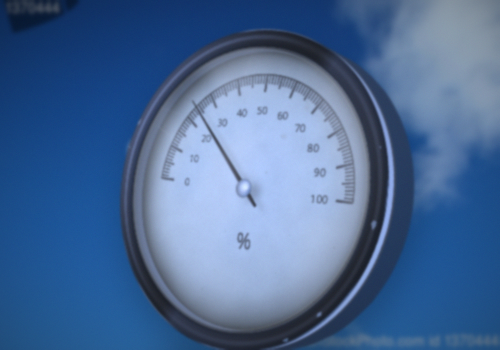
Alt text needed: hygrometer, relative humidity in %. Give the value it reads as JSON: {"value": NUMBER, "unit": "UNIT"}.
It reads {"value": 25, "unit": "%"}
